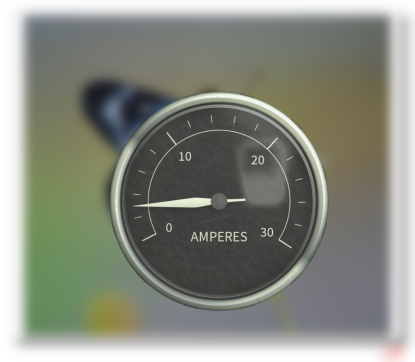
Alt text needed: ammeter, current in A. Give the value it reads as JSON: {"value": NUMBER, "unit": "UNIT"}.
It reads {"value": 3, "unit": "A"}
